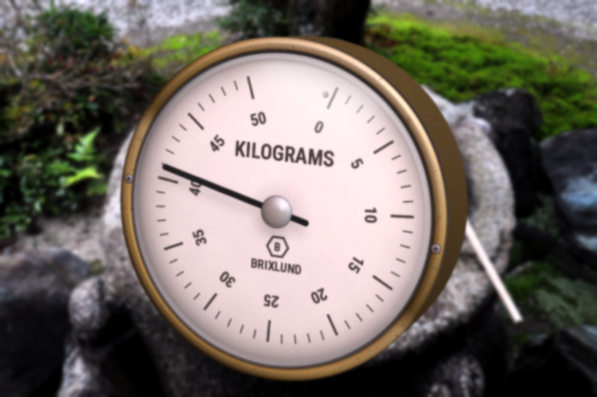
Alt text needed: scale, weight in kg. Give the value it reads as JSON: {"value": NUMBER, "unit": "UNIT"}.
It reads {"value": 41, "unit": "kg"}
